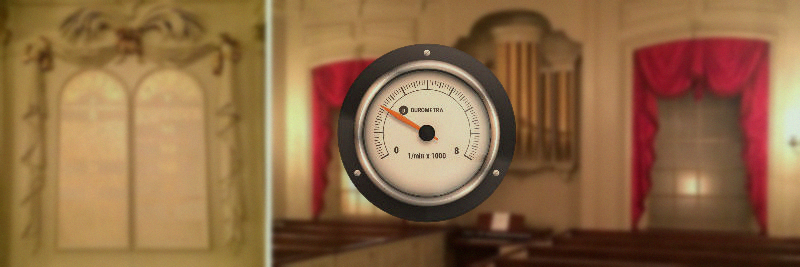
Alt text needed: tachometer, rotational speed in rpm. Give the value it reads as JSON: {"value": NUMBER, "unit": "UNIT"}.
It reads {"value": 2000, "unit": "rpm"}
